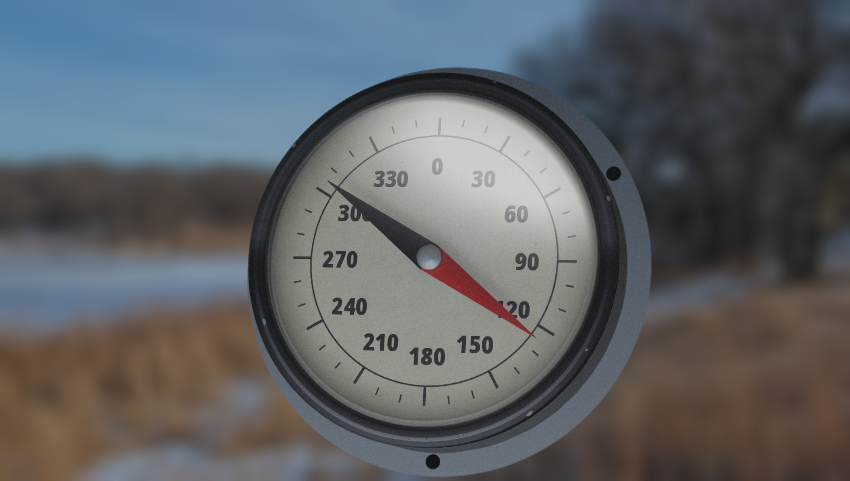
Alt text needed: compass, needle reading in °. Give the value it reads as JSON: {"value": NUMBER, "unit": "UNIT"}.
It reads {"value": 125, "unit": "°"}
